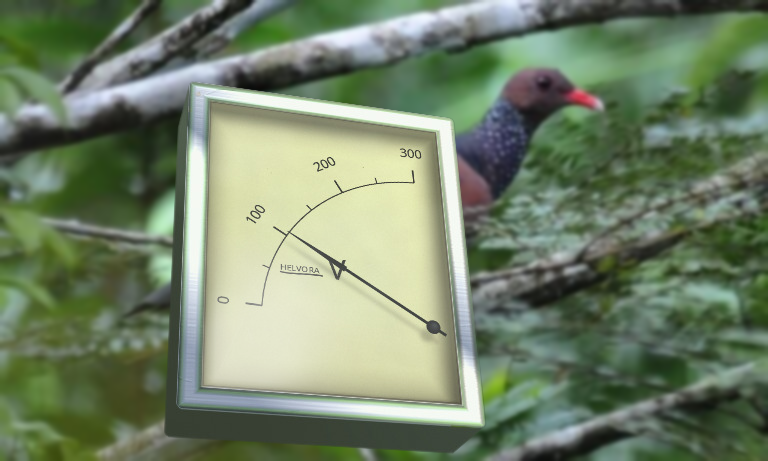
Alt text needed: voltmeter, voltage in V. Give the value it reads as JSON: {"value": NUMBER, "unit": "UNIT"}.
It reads {"value": 100, "unit": "V"}
